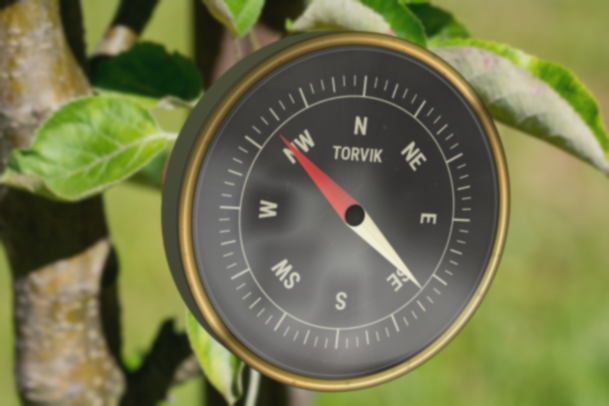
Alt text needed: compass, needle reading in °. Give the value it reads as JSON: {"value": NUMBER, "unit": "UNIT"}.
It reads {"value": 310, "unit": "°"}
